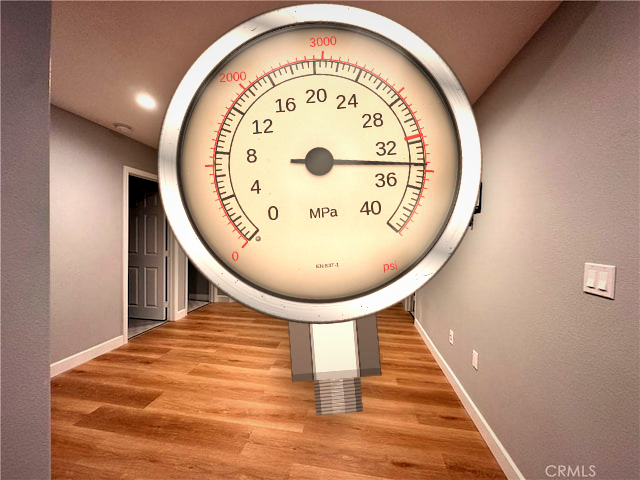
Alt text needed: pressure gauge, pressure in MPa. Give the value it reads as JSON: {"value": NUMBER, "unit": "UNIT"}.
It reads {"value": 34, "unit": "MPa"}
